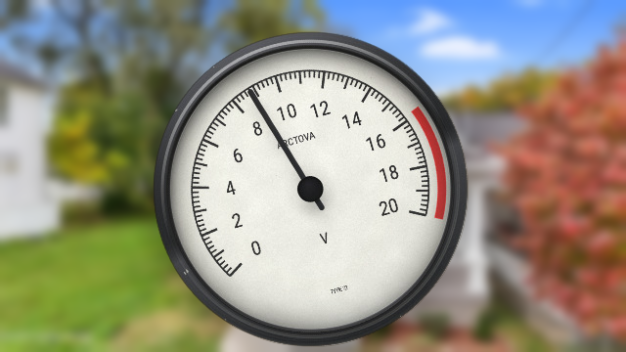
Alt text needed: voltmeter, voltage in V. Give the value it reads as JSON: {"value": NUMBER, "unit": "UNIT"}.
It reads {"value": 8.8, "unit": "V"}
